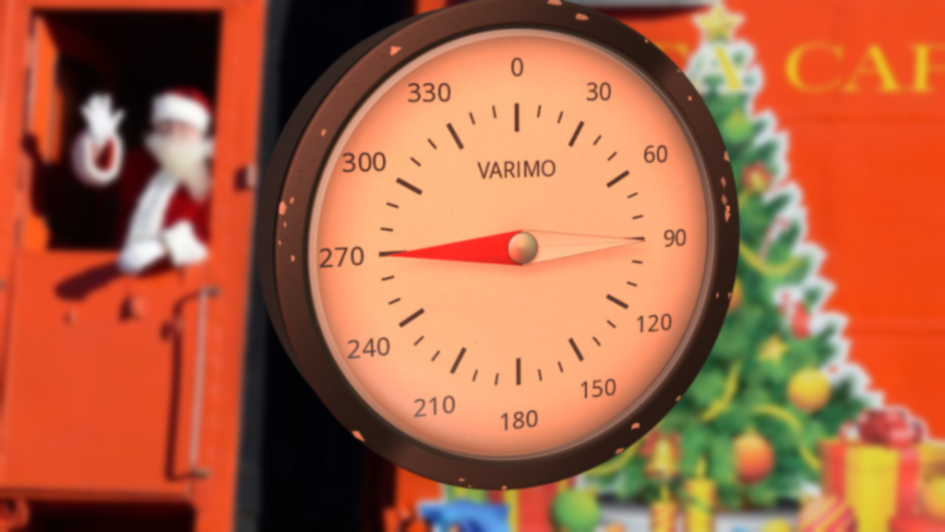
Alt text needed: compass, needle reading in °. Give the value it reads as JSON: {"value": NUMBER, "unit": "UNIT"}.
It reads {"value": 270, "unit": "°"}
